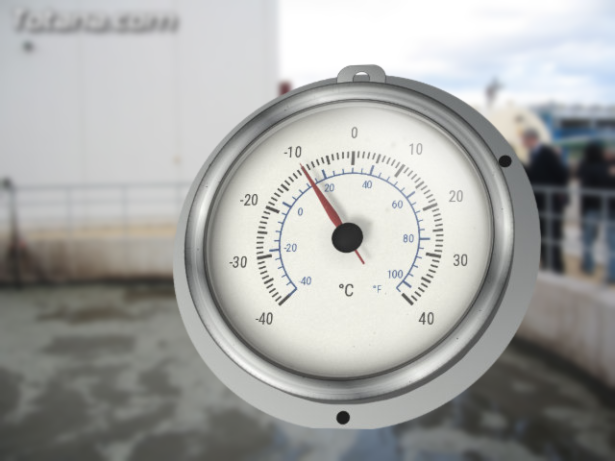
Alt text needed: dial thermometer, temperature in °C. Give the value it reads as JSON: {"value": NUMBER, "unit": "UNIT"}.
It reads {"value": -10, "unit": "°C"}
